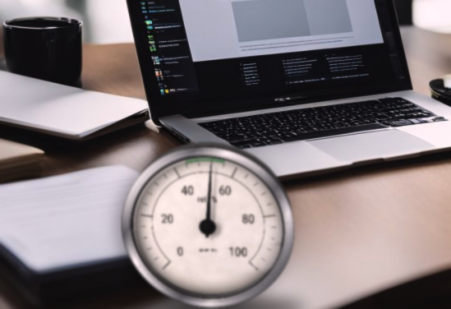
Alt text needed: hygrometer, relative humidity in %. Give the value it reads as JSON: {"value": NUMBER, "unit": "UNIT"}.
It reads {"value": 52, "unit": "%"}
